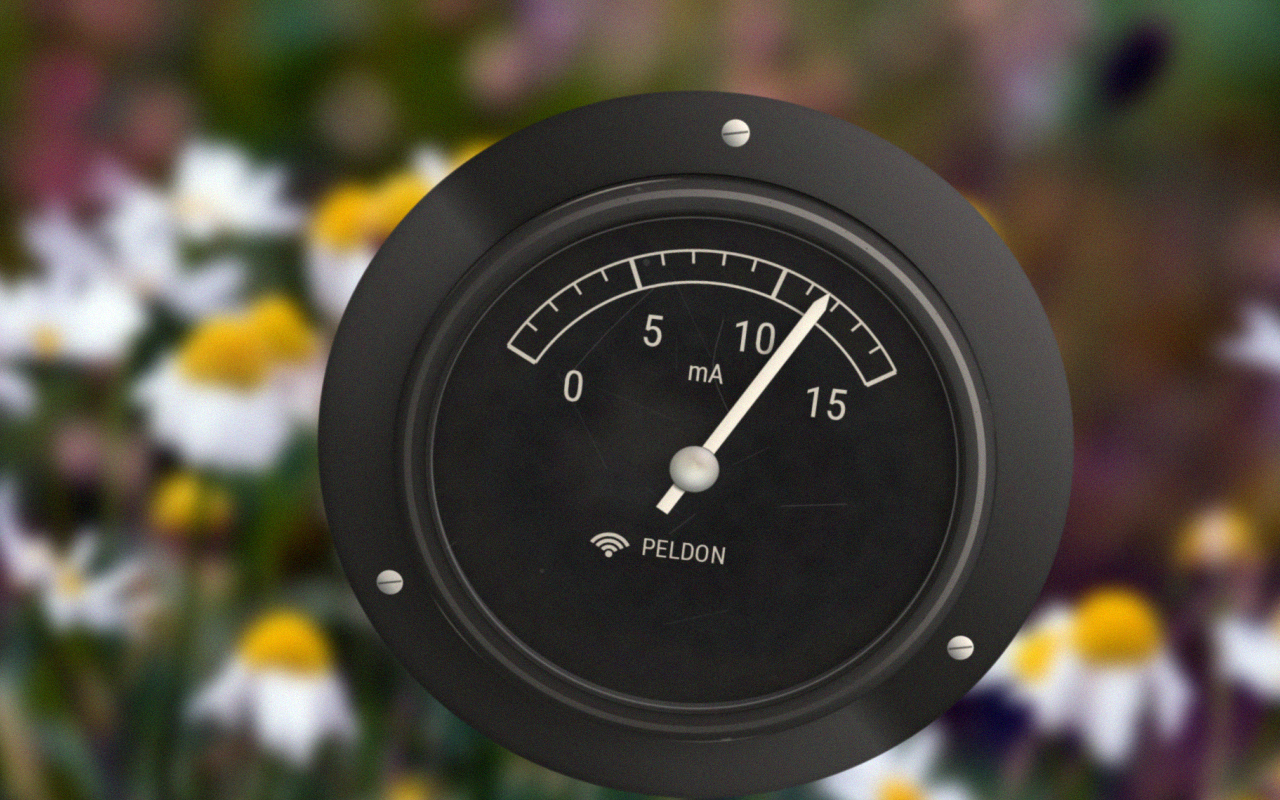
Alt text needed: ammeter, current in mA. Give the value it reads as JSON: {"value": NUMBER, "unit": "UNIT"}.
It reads {"value": 11.5, "unit": "mA"}
